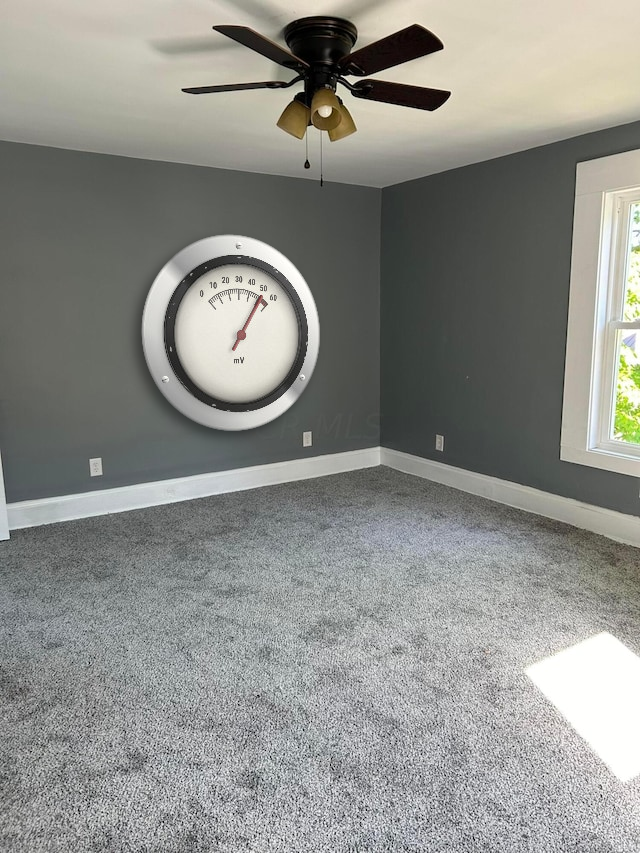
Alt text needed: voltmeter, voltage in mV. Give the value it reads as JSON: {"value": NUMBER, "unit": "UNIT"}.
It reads {"value": 50, "unit": "mV"}
